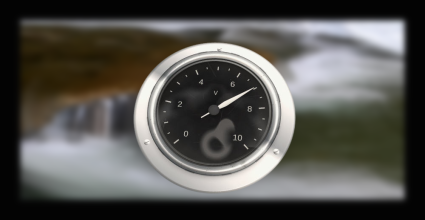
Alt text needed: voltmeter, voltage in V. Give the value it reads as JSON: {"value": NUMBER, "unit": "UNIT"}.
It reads {"value": 7, "unit": "V"}
